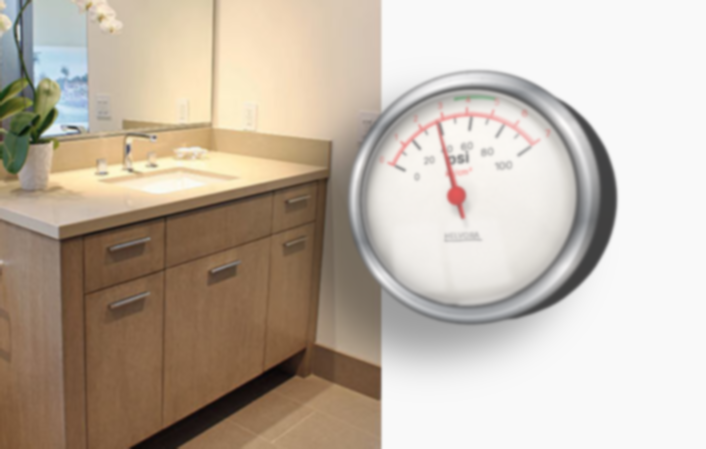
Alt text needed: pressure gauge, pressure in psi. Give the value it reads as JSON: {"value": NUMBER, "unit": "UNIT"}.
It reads {"value": 40, "unit": "psi"}
